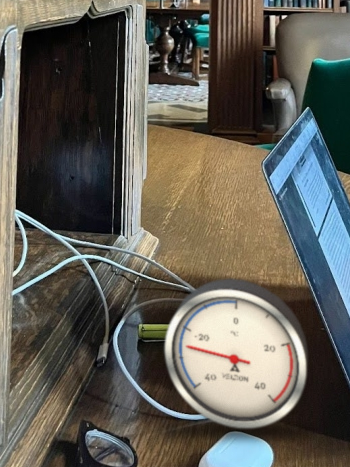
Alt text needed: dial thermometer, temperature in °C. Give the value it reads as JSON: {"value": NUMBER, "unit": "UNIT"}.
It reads {"value": -25, "unit": "°C"}
